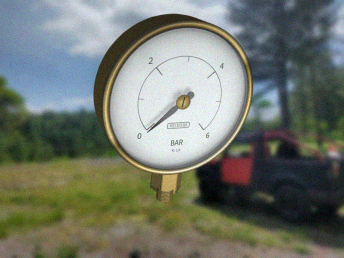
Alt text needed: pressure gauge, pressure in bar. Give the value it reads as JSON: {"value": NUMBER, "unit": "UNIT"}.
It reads {"value": 0, "unit": "bar"}
